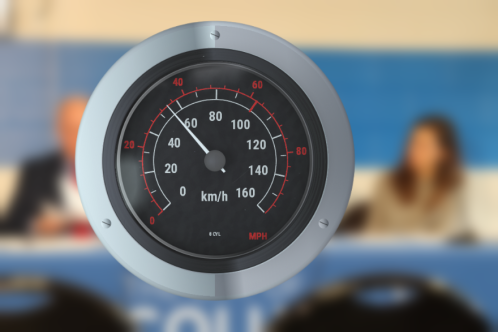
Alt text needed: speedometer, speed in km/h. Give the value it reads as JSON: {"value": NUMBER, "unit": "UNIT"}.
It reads {"value": 55, "unit": "km/h"}
